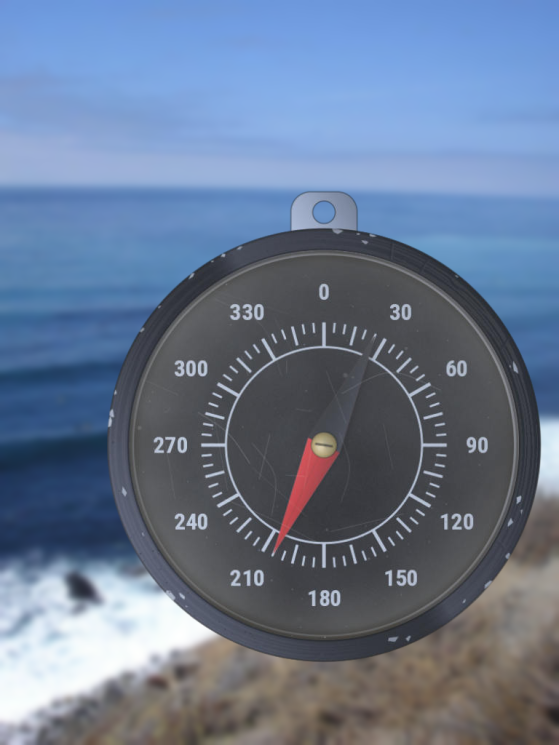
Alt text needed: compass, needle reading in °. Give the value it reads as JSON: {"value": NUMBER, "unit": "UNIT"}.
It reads {"value": 205, "unit": "°"}
